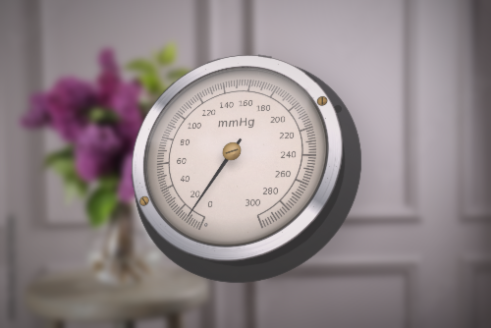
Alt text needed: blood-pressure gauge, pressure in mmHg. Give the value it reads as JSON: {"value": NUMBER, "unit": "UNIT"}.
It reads {"value": 10, "unit": "mmHg"}
